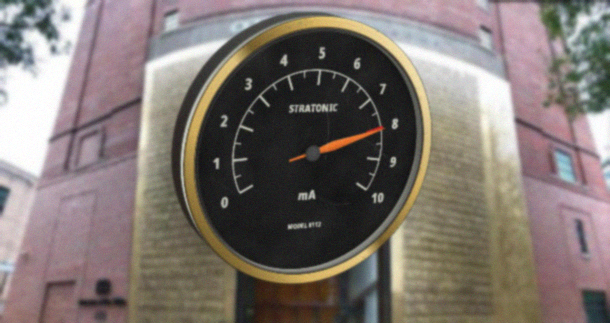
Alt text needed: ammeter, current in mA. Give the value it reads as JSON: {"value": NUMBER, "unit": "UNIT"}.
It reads {"value": 8, "unit": "mA"}
